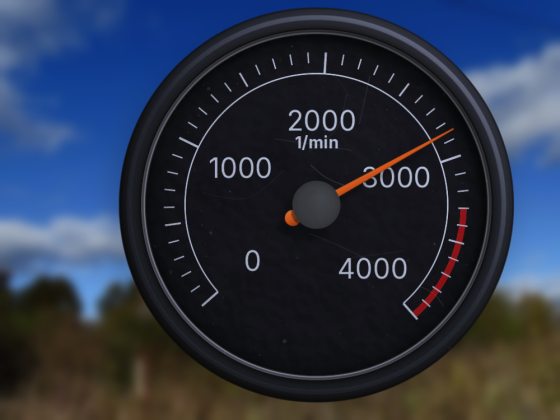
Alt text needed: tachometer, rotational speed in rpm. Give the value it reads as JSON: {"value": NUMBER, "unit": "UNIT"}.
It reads {"value": 2850, "unit": "rpm"}
